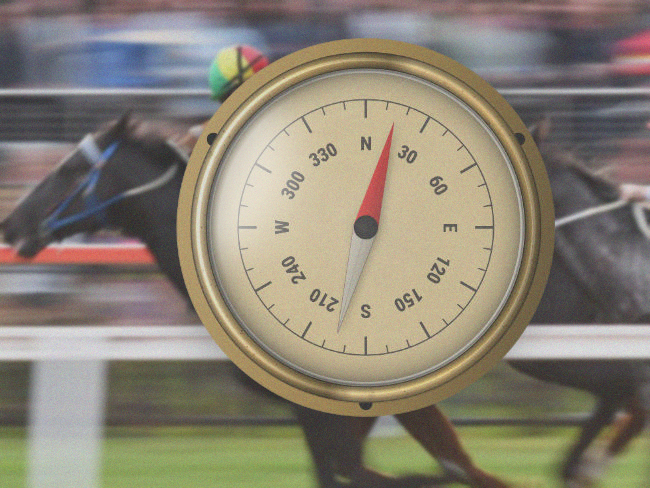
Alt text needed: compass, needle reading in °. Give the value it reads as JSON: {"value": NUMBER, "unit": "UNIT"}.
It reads {"value": 15, "unit": "°"}
